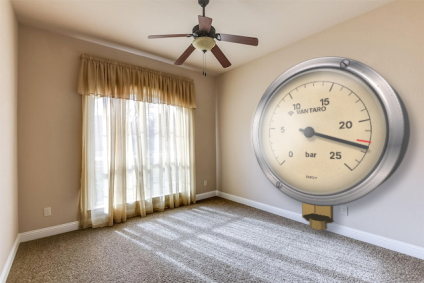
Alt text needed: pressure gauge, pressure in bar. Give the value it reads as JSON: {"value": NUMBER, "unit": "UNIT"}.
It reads {"value": 22.5, "unit": "bar"}
